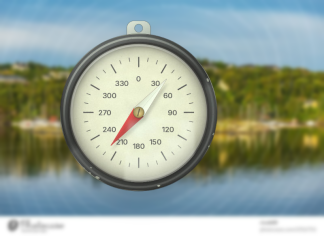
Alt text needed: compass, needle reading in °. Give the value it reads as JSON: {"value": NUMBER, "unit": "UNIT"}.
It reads {"value": 220, "unit": "°"}
